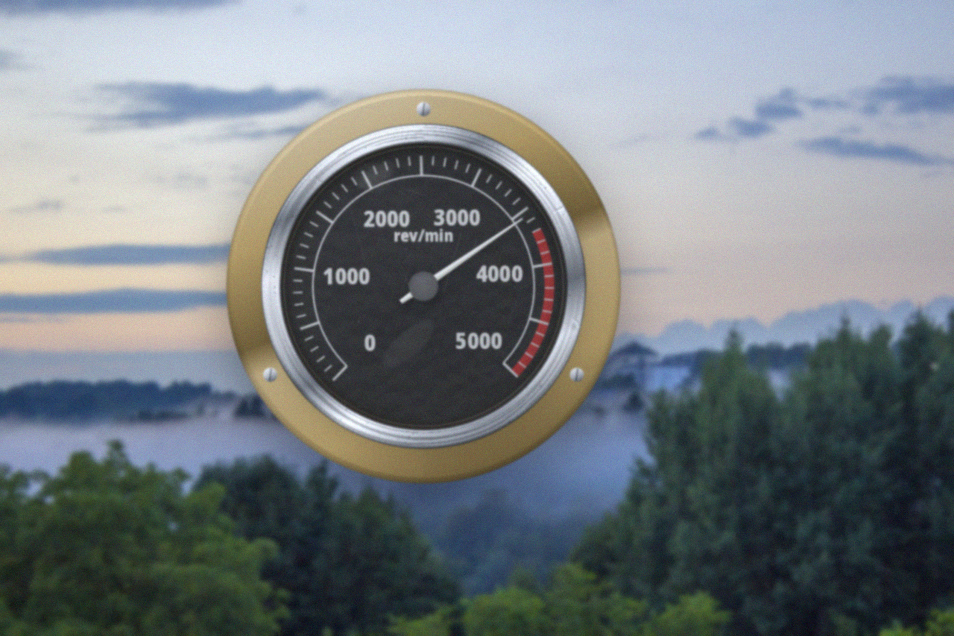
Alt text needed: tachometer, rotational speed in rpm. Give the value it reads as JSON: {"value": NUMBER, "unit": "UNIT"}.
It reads {"value": 3550, "unit": "rpm"}
